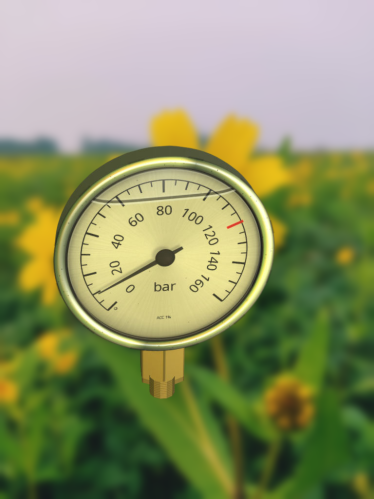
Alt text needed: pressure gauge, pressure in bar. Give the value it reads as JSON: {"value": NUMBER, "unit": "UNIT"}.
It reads {"value": 10, "unit": "bar"}
